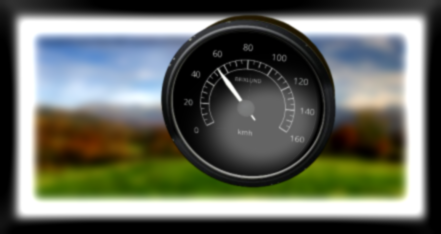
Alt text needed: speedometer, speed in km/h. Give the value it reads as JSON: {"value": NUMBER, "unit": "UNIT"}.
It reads {"value": 55, "unit": "km/h"}
